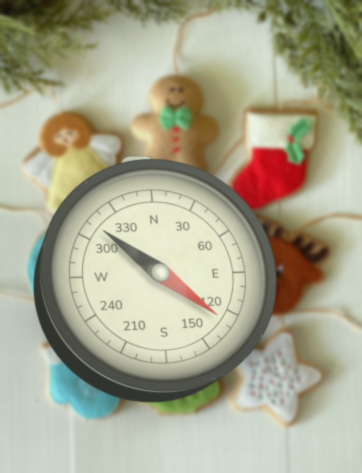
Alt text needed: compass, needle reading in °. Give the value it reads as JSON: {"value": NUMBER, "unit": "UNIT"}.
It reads {"value": 130, "unit": "°"}
